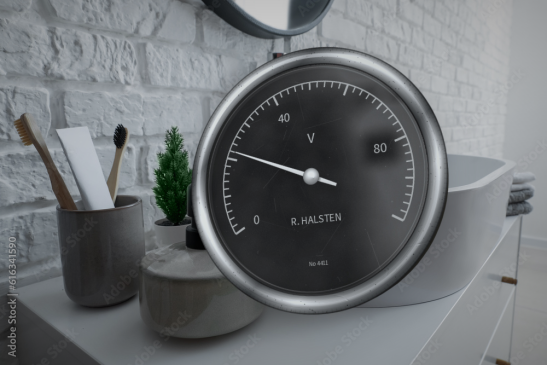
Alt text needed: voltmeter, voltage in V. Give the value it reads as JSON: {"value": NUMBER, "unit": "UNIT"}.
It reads {"value": 22, "unit": "V"}
